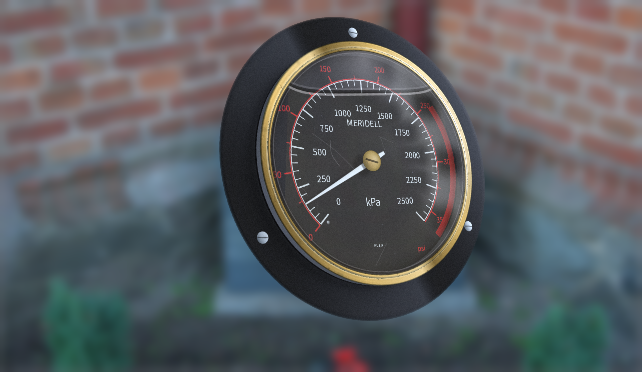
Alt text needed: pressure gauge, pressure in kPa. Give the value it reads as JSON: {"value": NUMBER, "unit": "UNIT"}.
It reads {"value": 150, "unit": "kPa"}
